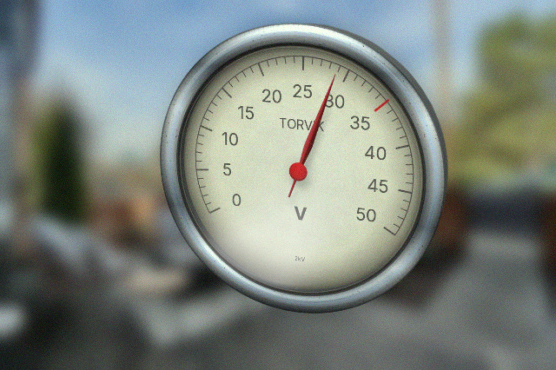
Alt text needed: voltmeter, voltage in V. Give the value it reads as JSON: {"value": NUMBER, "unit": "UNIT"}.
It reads {"value": 29, "unit": "V"}
